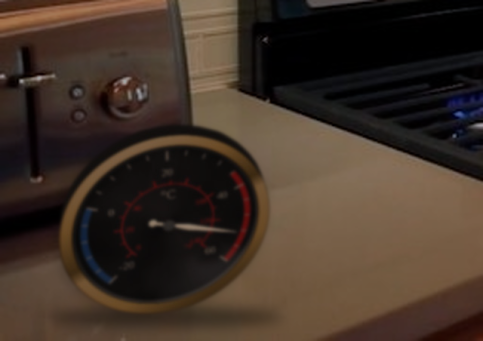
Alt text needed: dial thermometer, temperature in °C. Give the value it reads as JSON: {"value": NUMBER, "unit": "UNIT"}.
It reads {"value": 52, "unit": "°C"}
